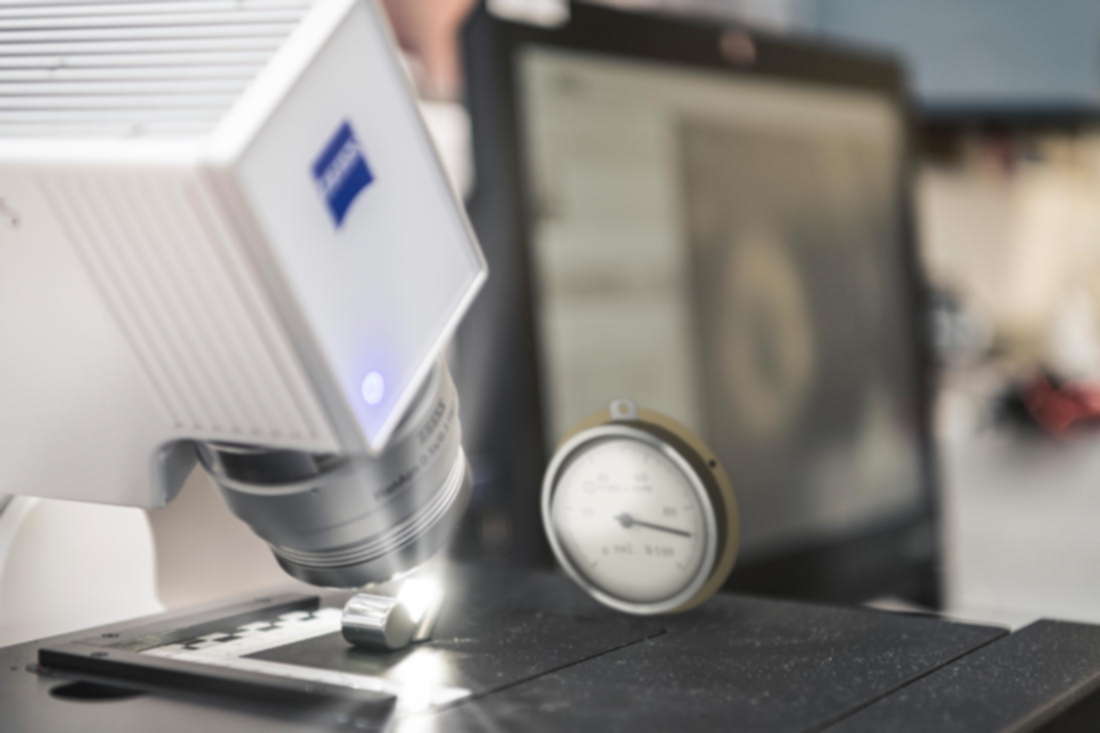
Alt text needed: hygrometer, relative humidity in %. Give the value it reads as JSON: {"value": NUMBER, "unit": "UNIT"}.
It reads {"value": 88, "unit": "%"}
